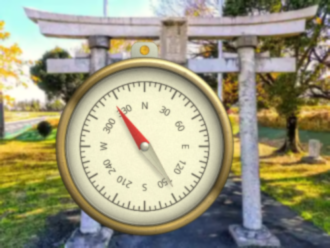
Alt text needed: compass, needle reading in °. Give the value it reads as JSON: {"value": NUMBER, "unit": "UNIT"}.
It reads {"value": 325, "unit": "°"}
